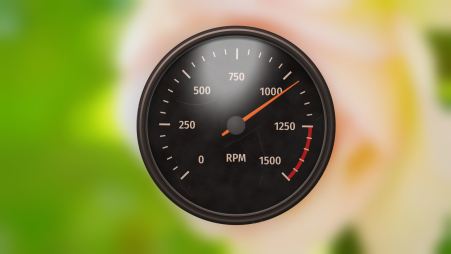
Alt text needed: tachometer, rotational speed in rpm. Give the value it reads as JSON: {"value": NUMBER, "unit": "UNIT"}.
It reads {"value": 1050, "unit": "rpm"}
